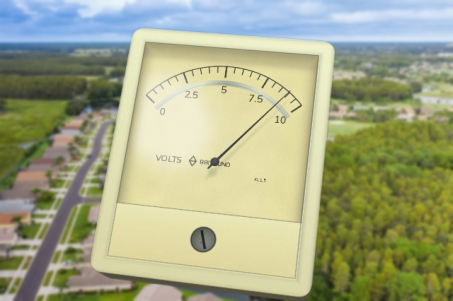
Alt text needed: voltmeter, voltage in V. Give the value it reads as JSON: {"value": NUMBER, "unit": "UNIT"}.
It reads {"value": 9, "unit": "V"}
